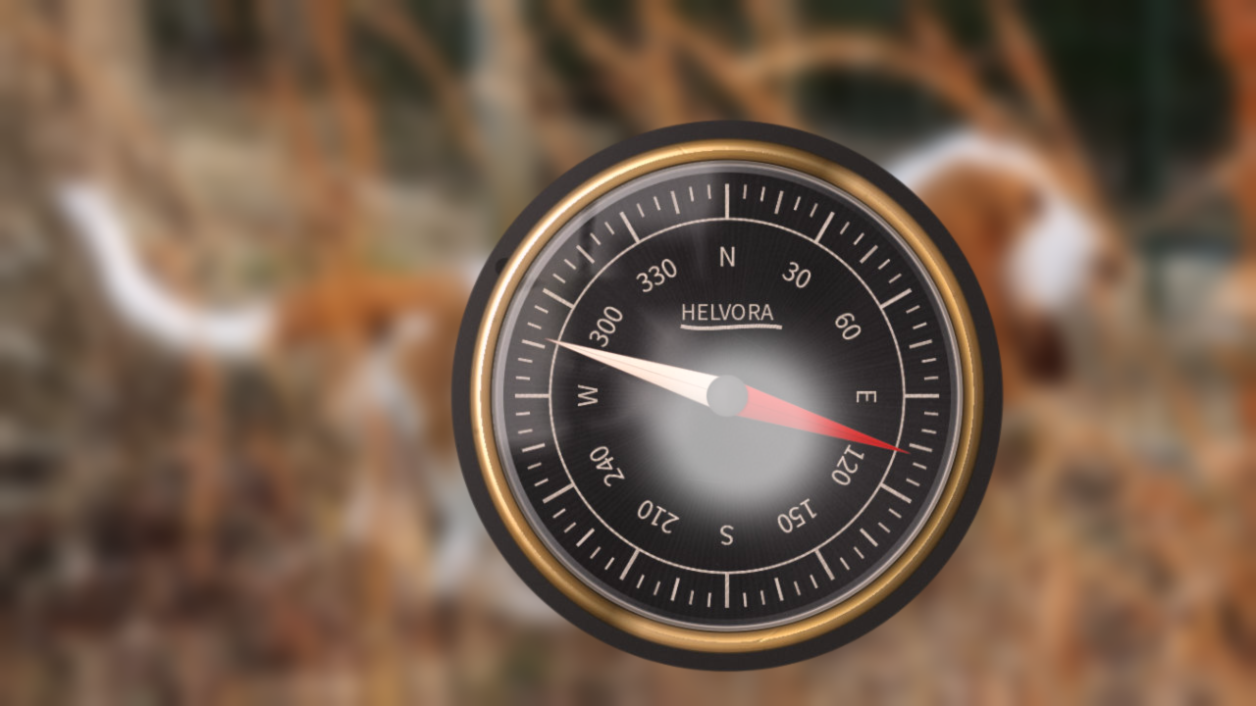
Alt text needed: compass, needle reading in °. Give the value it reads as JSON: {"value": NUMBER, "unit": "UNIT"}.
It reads {"value": 107.5, "unit": "°"}
